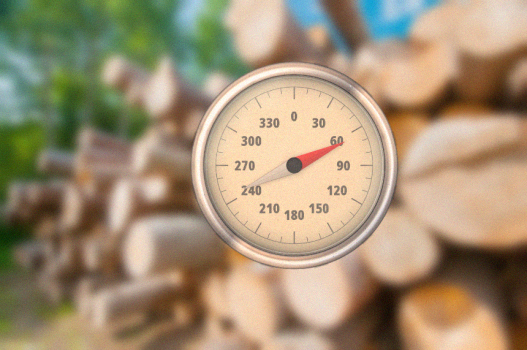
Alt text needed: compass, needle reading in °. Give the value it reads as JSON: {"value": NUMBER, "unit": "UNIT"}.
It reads {"value": 65, "unit": "°"}
